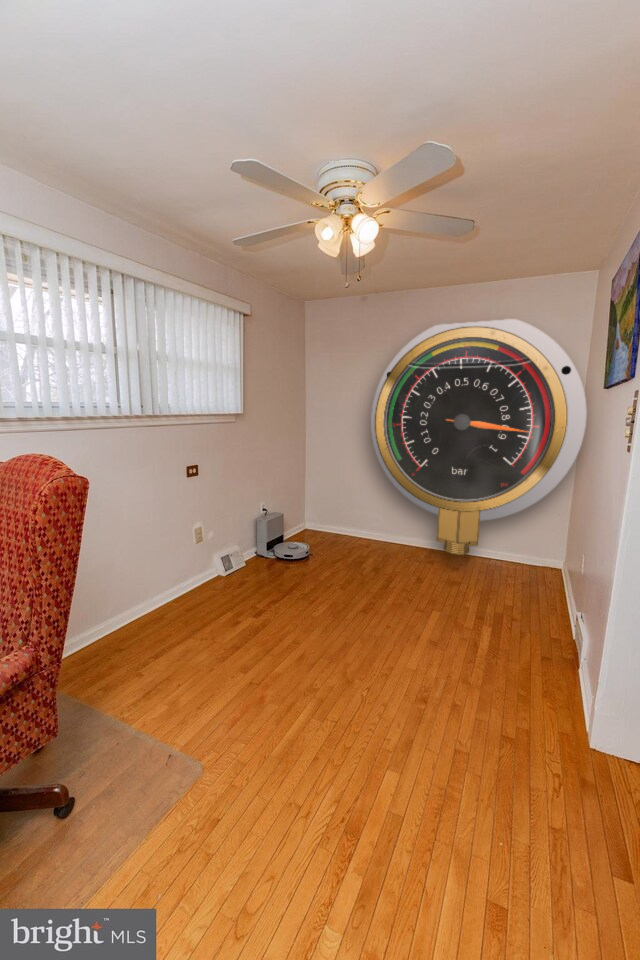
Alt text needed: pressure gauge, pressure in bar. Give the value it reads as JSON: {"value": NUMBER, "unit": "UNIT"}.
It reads {"value": 0.88, "unit": "bar"}
